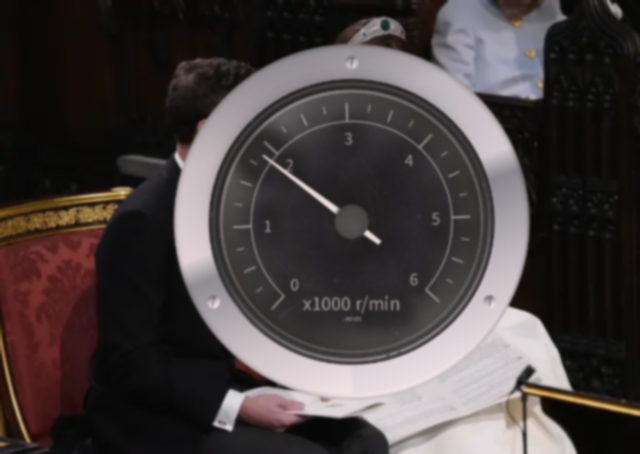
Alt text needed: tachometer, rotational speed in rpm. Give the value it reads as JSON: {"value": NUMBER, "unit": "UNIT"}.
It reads {"value": 1875, "unit": "rpm"}
